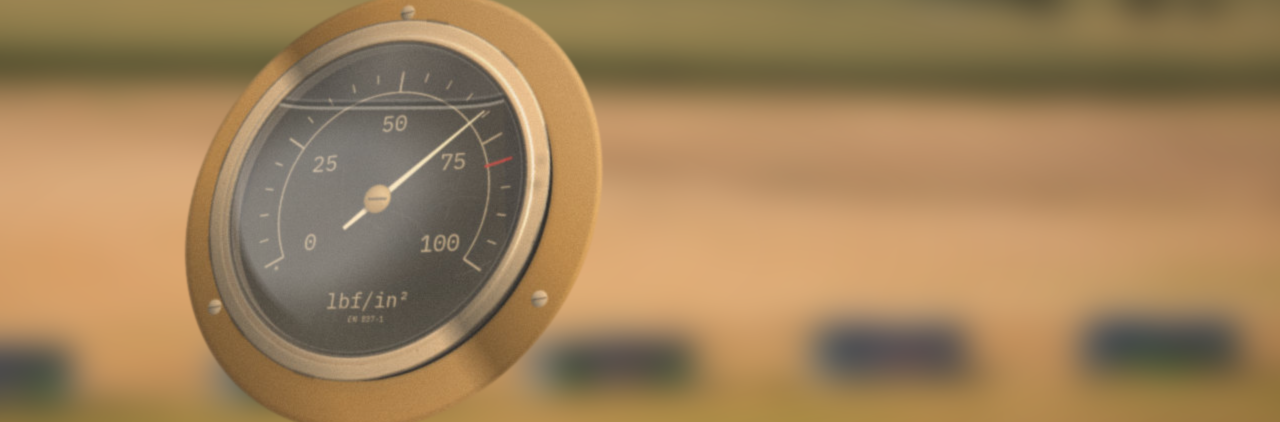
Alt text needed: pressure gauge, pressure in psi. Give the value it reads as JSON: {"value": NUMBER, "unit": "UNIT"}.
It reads {"value": 70, "unit": "psi"}
